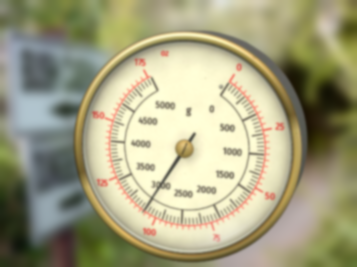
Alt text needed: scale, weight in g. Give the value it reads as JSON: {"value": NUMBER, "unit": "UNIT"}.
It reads {"value": 3000, "unit": "g"}
